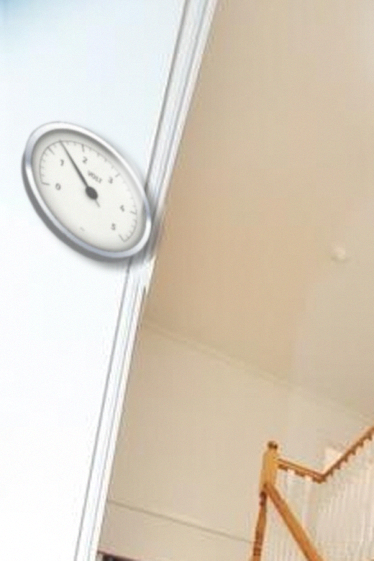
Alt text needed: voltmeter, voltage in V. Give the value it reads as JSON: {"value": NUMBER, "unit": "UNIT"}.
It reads {"value": 1.4, "unit": "V"}
